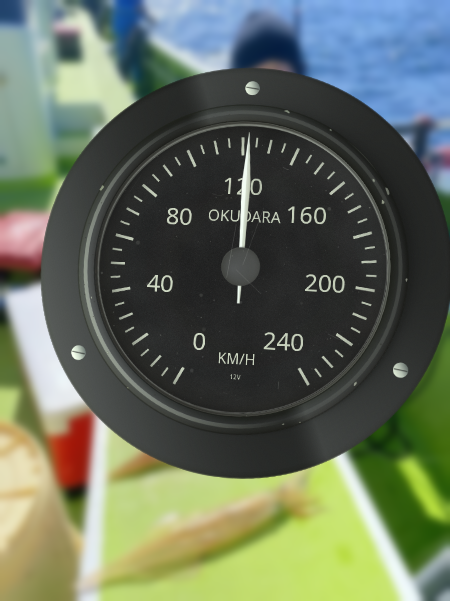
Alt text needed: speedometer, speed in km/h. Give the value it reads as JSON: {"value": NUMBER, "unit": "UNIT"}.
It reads {"value": 122.5, "unit": "km/h"}
